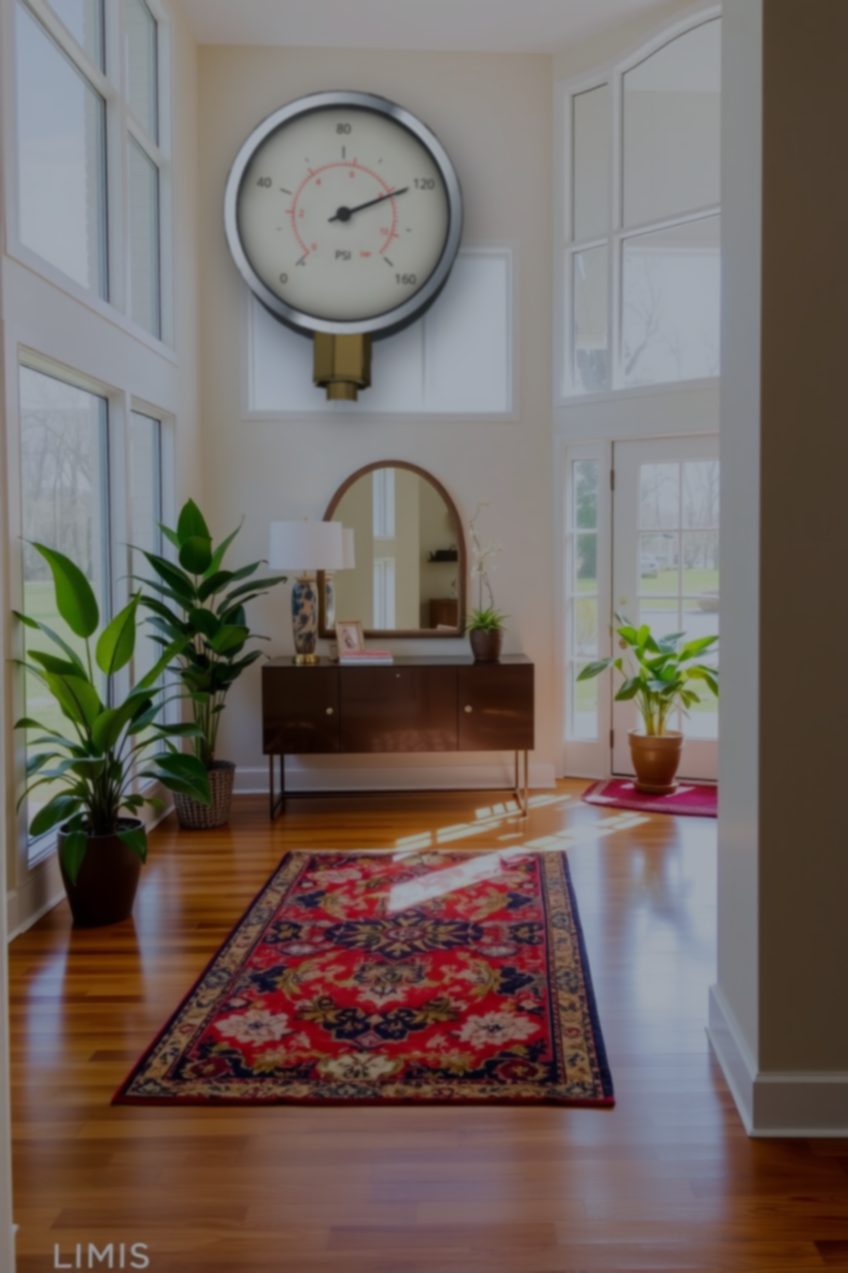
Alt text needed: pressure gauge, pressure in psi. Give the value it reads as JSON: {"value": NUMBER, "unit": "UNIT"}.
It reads {"value": 120, "unit": "psi"}
